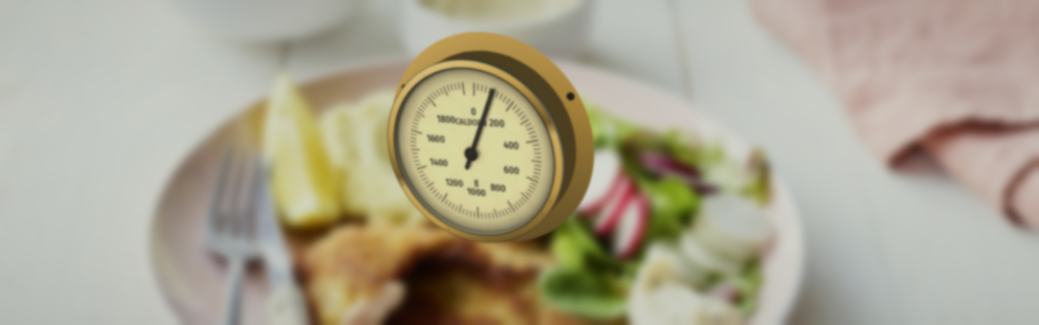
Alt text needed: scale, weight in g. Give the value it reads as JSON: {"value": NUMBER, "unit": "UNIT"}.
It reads {"value": 100, "unit": "g"}
